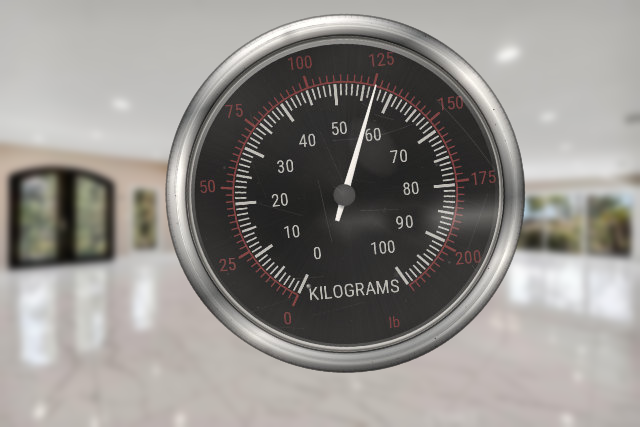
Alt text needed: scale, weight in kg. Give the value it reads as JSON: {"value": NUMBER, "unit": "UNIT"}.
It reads {"value": 57, "unit": "kg"}
